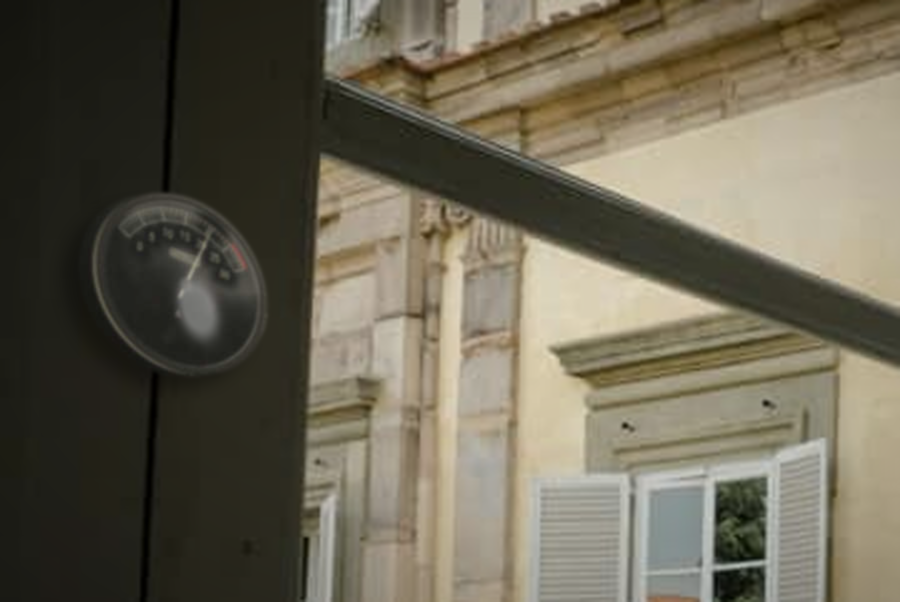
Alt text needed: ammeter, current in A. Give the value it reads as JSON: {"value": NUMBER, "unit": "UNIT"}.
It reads {"value": 20, "unit": "A"}
